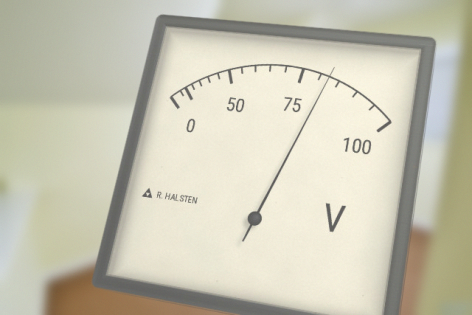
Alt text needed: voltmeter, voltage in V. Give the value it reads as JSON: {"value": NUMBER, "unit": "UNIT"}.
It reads {"value": 82.5, "unit": "V"}
